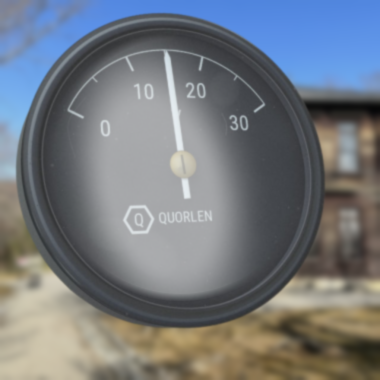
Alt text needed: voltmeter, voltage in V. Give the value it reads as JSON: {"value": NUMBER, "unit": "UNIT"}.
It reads {"value": 15, "unit": "V"}
